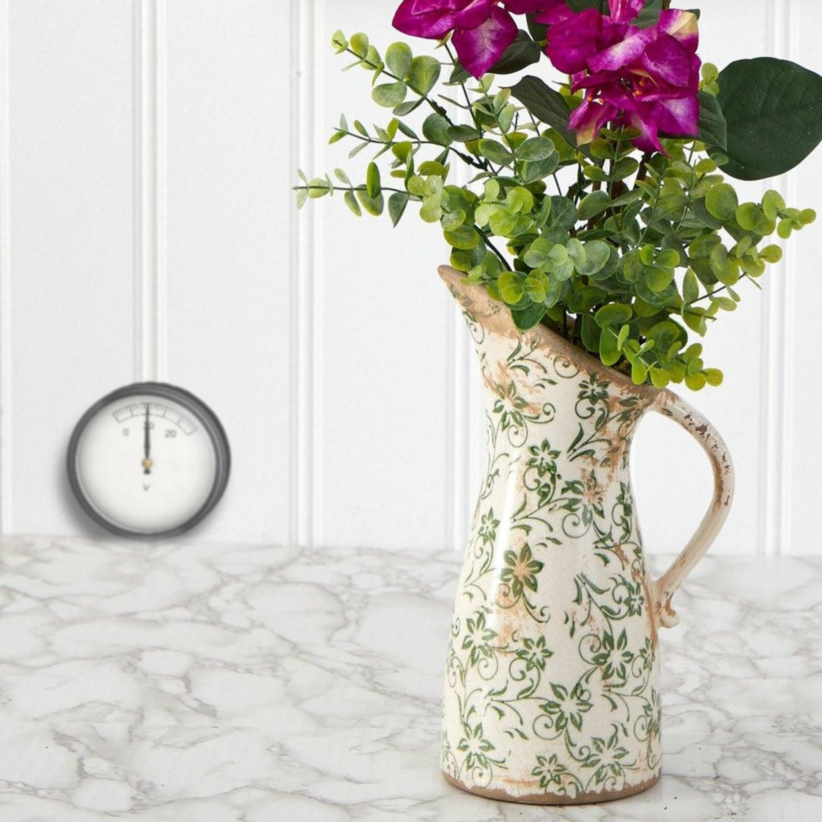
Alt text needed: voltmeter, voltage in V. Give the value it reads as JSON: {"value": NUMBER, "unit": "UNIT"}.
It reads {"value": 10, "unit": "V"}
